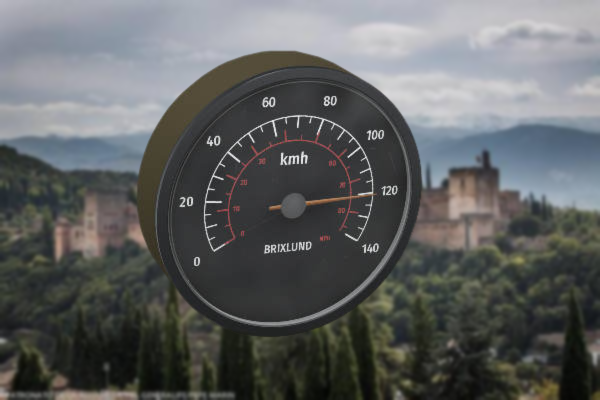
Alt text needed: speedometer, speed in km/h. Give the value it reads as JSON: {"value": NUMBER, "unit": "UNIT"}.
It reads {"value": 120, "unit": "km/h"}
